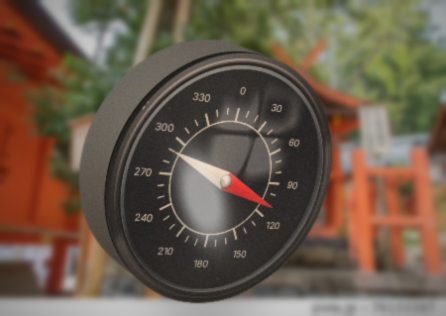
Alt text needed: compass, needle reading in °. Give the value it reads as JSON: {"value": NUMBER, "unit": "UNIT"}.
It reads {"value": 110, "unit": "°"}
